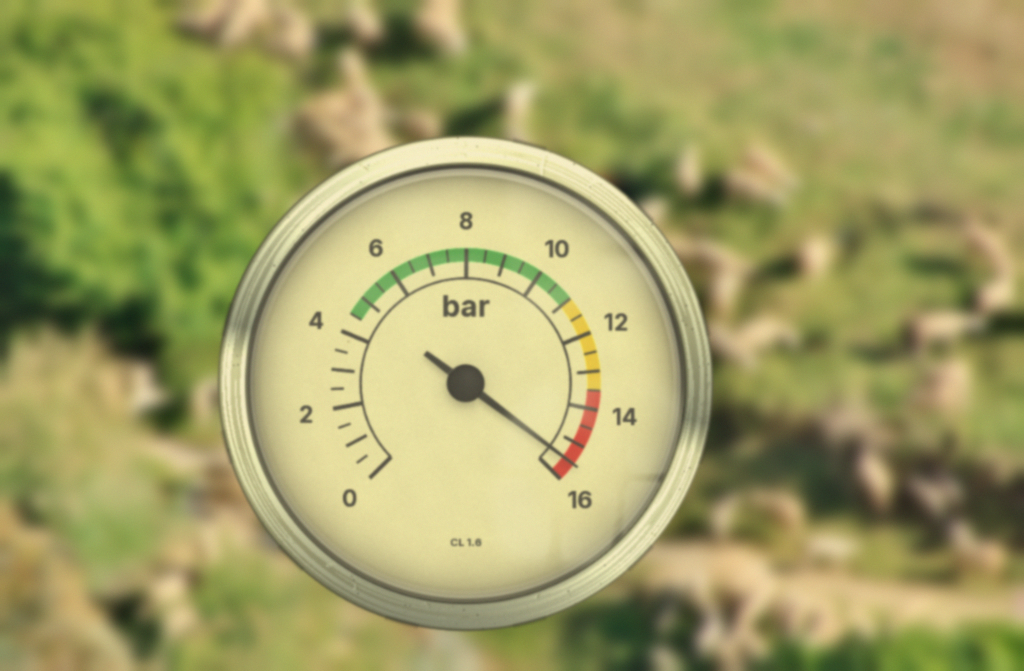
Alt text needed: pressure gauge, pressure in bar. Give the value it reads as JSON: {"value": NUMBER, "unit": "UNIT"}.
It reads {"value": 15.5, "unit": "bar"}
